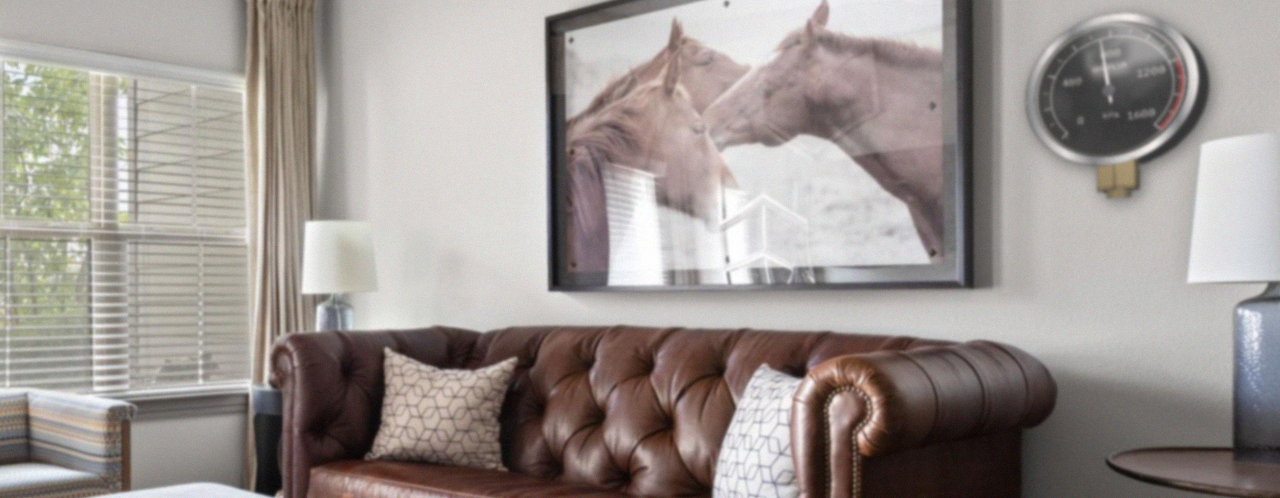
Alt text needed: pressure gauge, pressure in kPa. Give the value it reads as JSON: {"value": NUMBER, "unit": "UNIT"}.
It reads {"value": 750, "unit": "kPa"}
